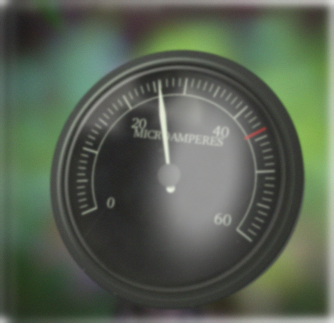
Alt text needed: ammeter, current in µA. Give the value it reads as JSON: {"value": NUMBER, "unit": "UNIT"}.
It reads {"value": 26, "unit": "µA"}
